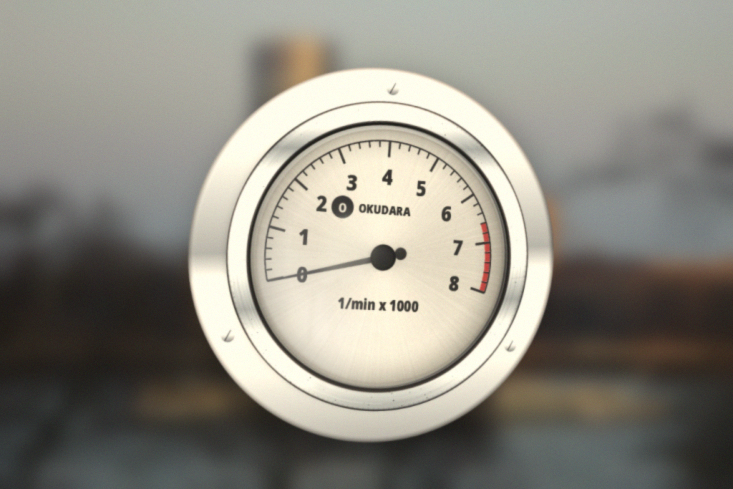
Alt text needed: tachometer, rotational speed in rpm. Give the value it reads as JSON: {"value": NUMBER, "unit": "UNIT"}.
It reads {"value": 0, "unit": "rpm"}
